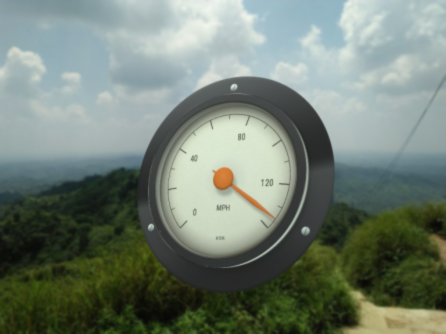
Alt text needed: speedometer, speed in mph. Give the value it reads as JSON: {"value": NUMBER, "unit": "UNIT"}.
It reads {"value": 135, "unit": "mph"}
